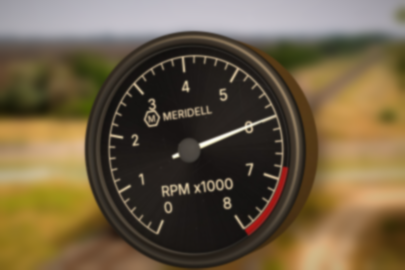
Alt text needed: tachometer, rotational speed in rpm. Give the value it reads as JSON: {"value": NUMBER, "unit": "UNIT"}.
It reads {"value": 6000, "unit": "rpm"}
